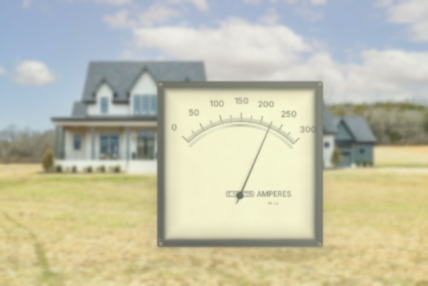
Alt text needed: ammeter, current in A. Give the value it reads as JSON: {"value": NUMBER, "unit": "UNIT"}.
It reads {"value": 225, "unit": "A"}
